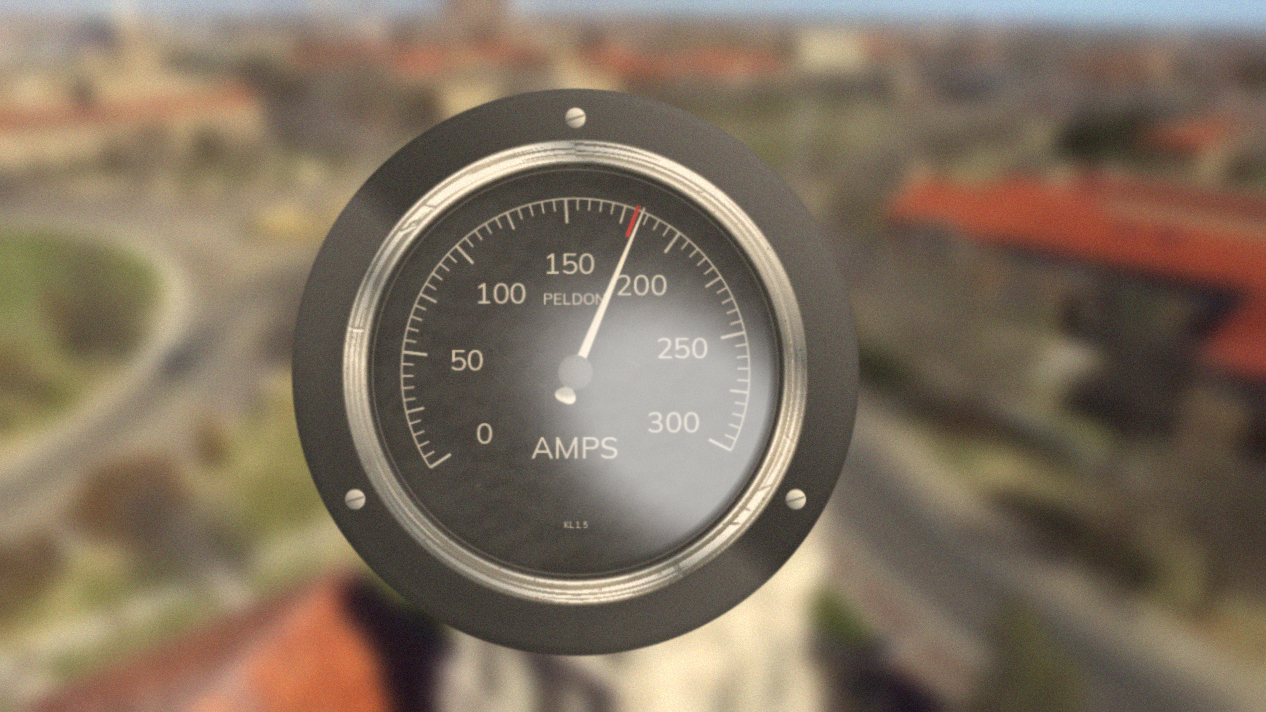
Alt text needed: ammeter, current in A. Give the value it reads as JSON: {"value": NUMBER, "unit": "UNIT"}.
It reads {"value": 182.5, "unit": "A"}
